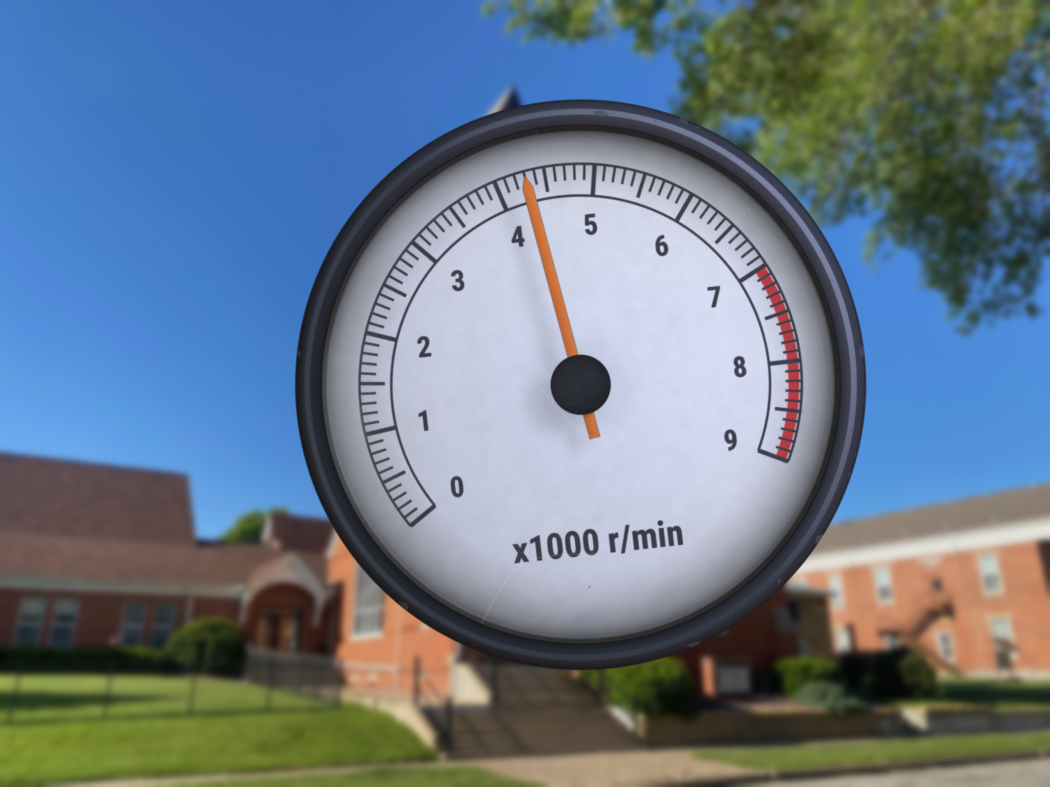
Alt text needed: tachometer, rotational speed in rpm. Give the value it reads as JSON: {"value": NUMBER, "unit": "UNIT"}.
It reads {"value": 4300, "unit": "rpm"}
